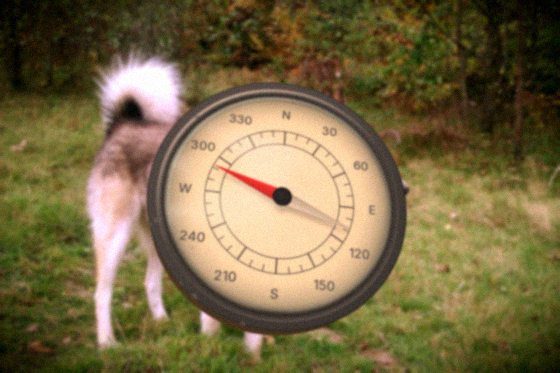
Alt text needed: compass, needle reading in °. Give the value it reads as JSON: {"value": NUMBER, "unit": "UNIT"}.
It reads {"value": 290, "unit": "°"}
